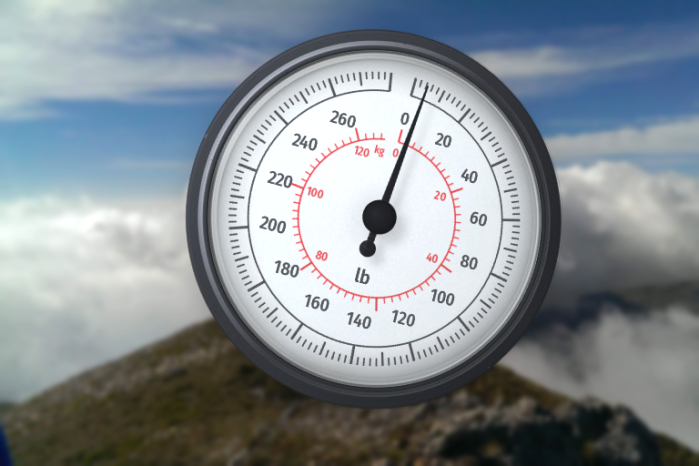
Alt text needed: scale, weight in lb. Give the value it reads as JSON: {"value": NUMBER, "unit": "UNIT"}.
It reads {"value": 4, "unit": "lb"}
